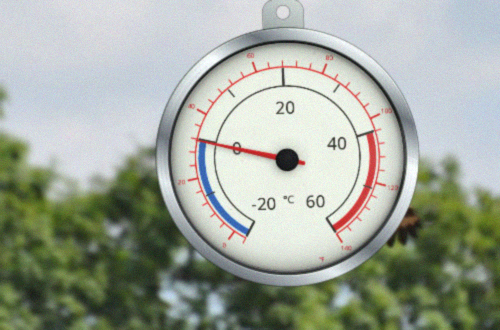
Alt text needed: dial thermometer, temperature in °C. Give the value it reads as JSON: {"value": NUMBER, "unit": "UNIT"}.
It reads {"value": 0, "unit": "°C"}
